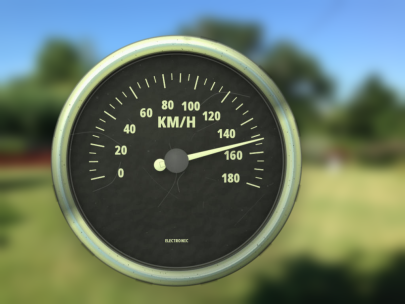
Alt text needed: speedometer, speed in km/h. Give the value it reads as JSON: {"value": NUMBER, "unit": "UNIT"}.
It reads {"value": 152.5, "unit": "km/h"}
